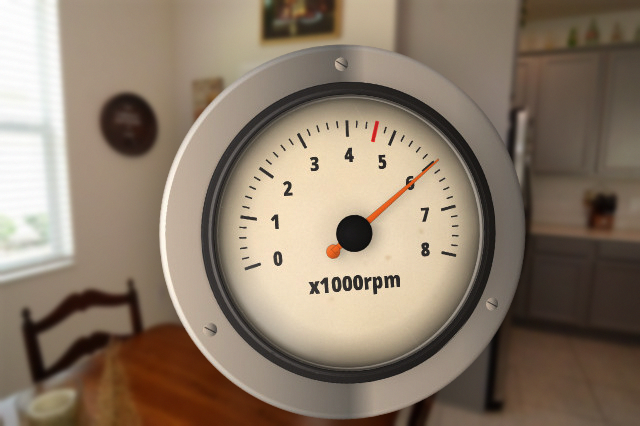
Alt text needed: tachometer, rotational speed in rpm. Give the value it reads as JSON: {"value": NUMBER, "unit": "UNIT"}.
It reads {"value": 6000, "unit": "rpm"}
